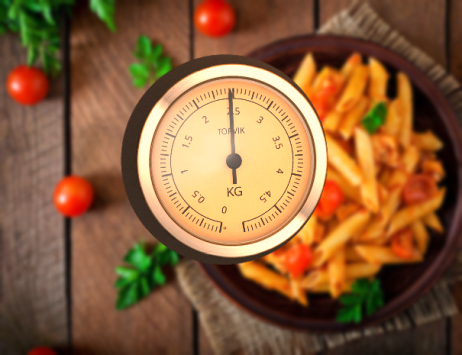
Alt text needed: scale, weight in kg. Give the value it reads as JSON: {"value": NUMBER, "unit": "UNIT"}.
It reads {"value": 2.45, "unit": "kg"}
